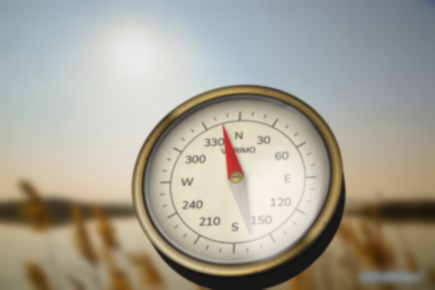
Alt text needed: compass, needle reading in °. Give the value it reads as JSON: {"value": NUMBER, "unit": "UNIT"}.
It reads {"value": 345, "unit": "°"}
